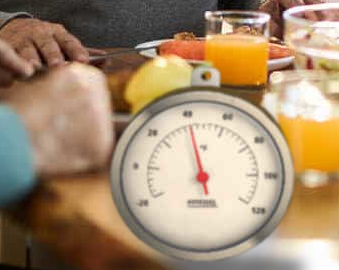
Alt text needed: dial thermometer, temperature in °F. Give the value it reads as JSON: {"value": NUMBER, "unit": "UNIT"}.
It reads {"value": 40, "unit": "°F"}
